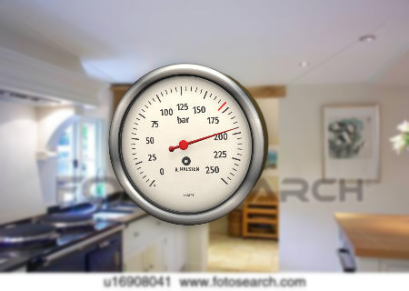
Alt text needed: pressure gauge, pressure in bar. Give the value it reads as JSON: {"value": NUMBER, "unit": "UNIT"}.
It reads {"value": 195, "unit": "bar"}
